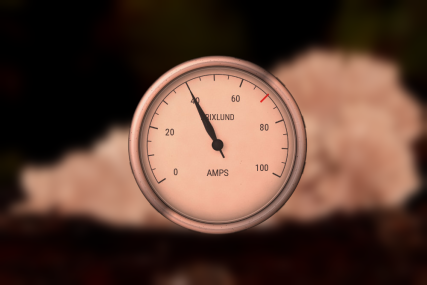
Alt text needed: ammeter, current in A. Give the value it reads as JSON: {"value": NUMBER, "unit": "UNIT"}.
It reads {"value": 40, "unit": "A"}
